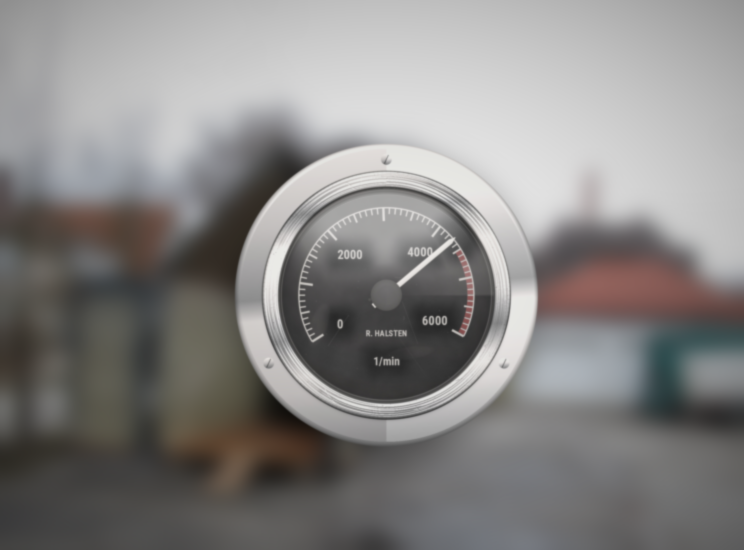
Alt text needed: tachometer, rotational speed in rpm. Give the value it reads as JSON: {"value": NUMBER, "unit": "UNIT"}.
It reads {"value": 4300, "unit": "rpm"}
